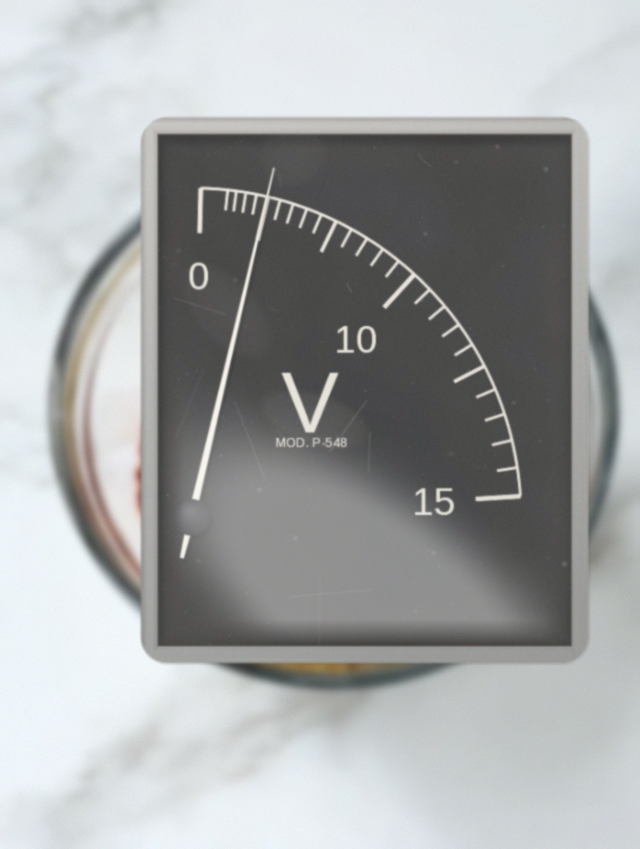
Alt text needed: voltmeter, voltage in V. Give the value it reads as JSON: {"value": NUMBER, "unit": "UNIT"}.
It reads {"value": 5, "unit": "V"}
